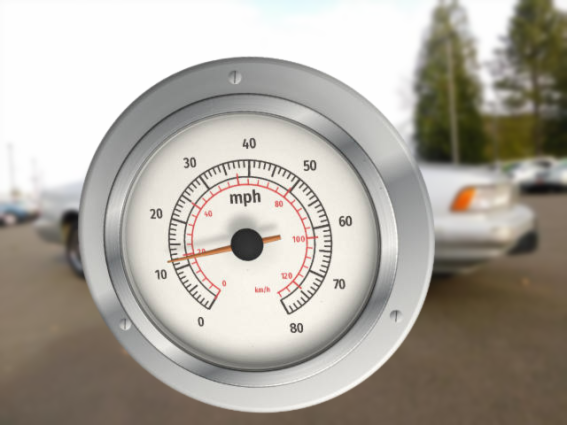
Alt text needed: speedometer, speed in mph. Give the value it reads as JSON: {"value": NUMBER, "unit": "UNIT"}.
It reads {"value": 12, "unit": "mph"}
